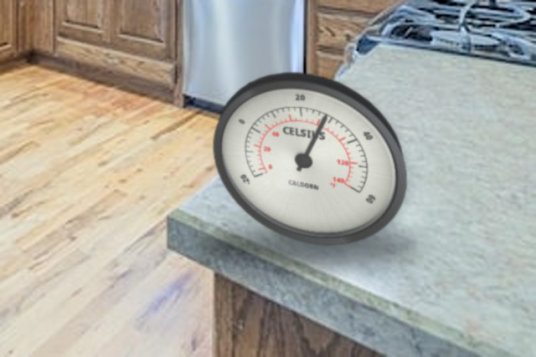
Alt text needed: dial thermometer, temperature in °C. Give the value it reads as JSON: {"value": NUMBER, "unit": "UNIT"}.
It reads {"value": 28, "unit": "°C"}
